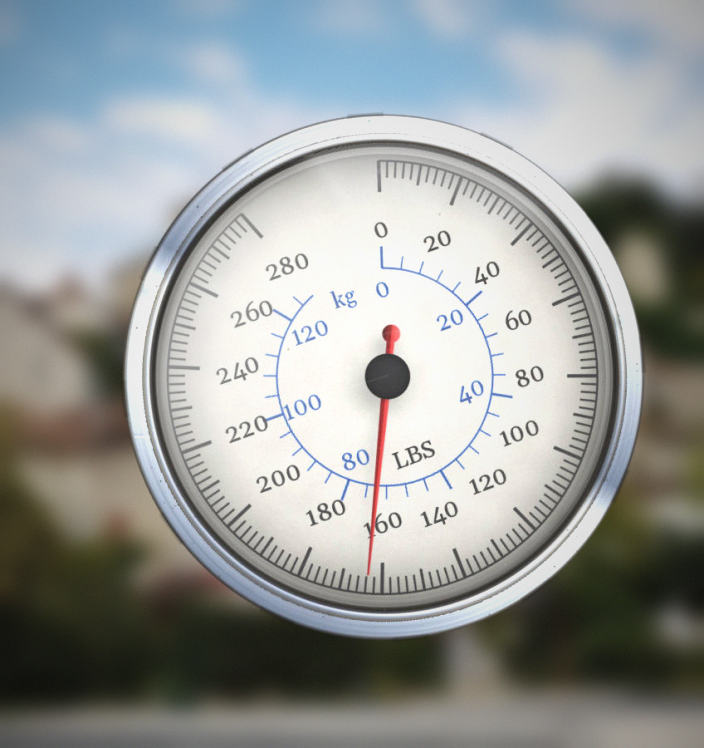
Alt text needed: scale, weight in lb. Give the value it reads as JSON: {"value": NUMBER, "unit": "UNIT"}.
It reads {"value": 164, "unit": "lb"}
